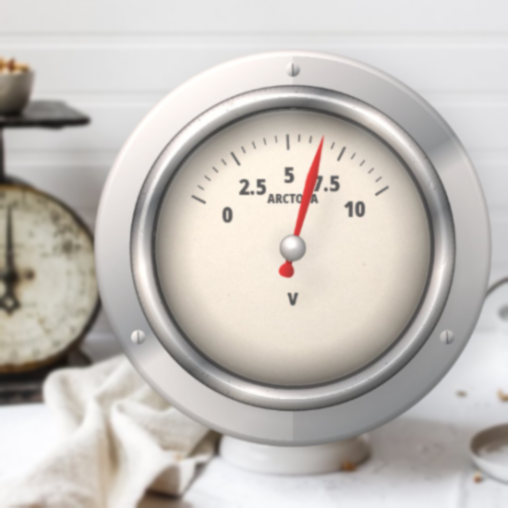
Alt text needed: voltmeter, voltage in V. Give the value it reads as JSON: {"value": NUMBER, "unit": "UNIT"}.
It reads {"value": 6.5, "unit": "V"}
